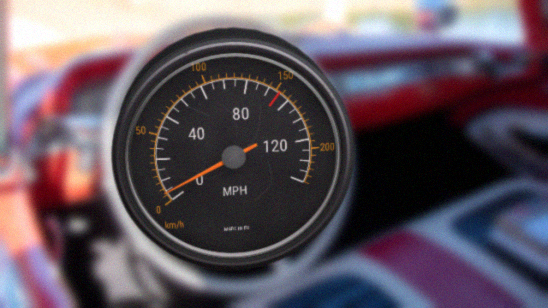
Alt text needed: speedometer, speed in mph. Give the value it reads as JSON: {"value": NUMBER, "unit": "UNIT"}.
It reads {"value": 5, "unit": "mph"}
